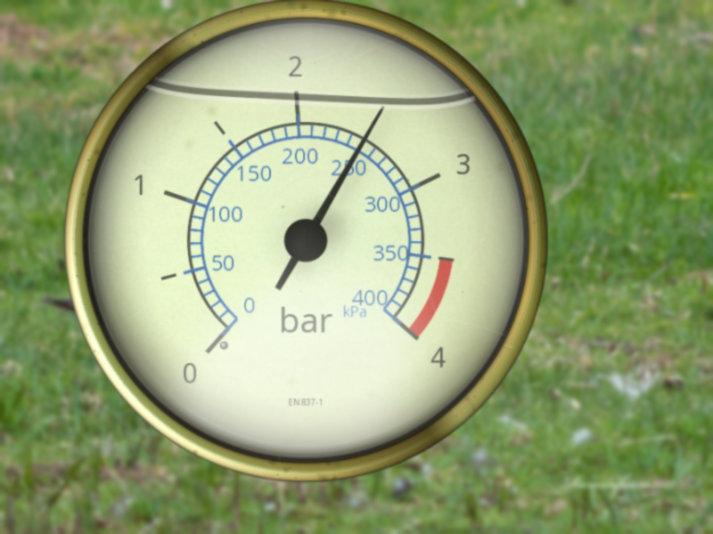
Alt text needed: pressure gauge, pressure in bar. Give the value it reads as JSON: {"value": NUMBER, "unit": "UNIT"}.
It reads {"value": 2.5, "unit": "bar"}
